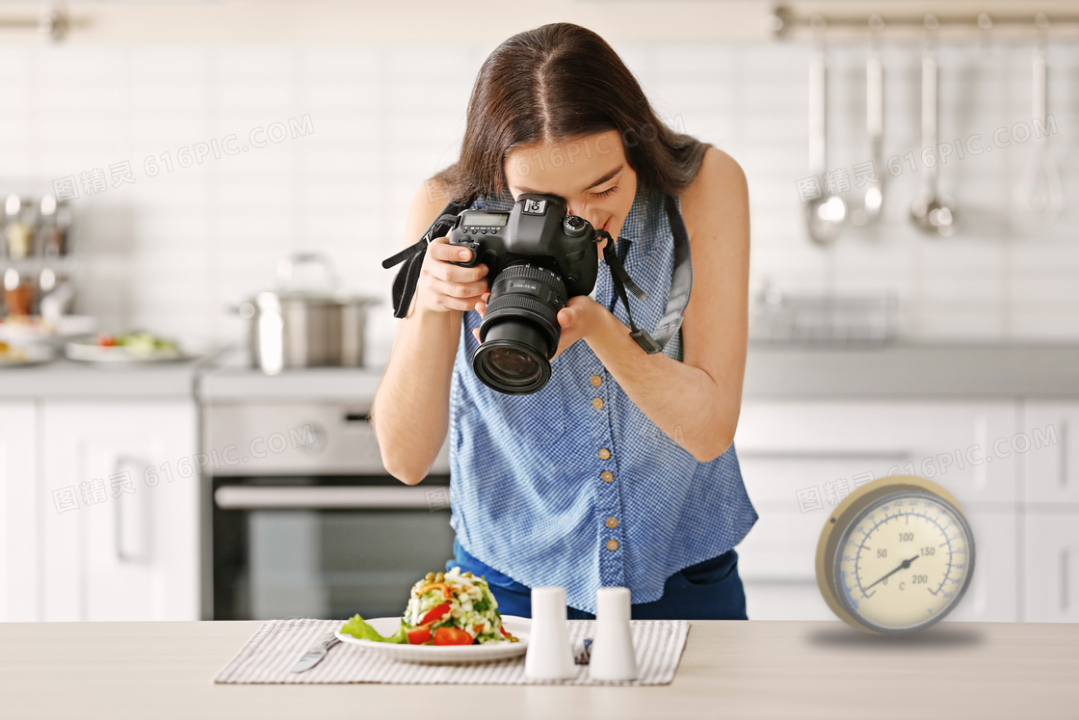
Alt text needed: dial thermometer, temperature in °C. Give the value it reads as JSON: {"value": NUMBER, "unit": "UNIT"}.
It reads {"value": 10, "unit": "°C"}
